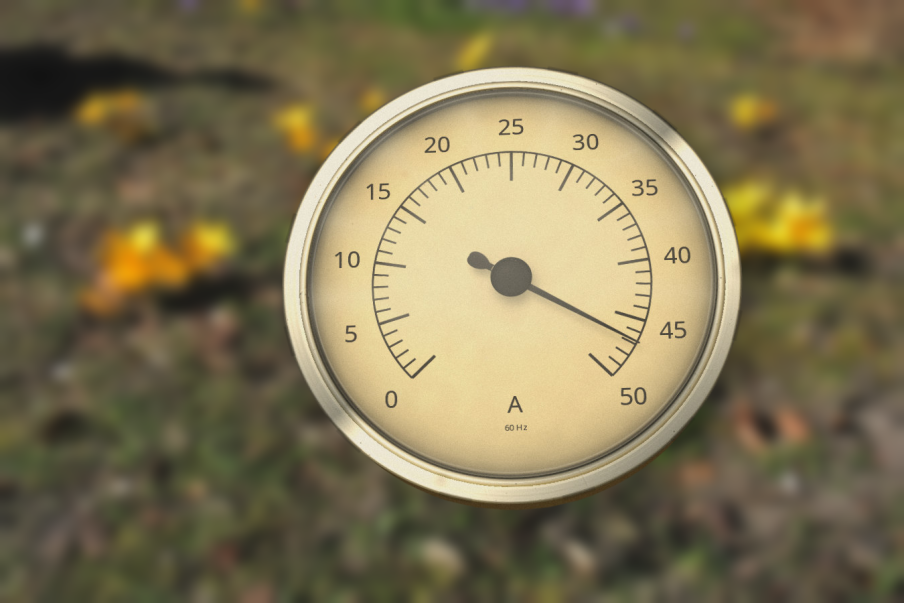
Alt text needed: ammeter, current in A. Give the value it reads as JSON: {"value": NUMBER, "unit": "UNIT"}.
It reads {"value": 47, "unit": "A"}
